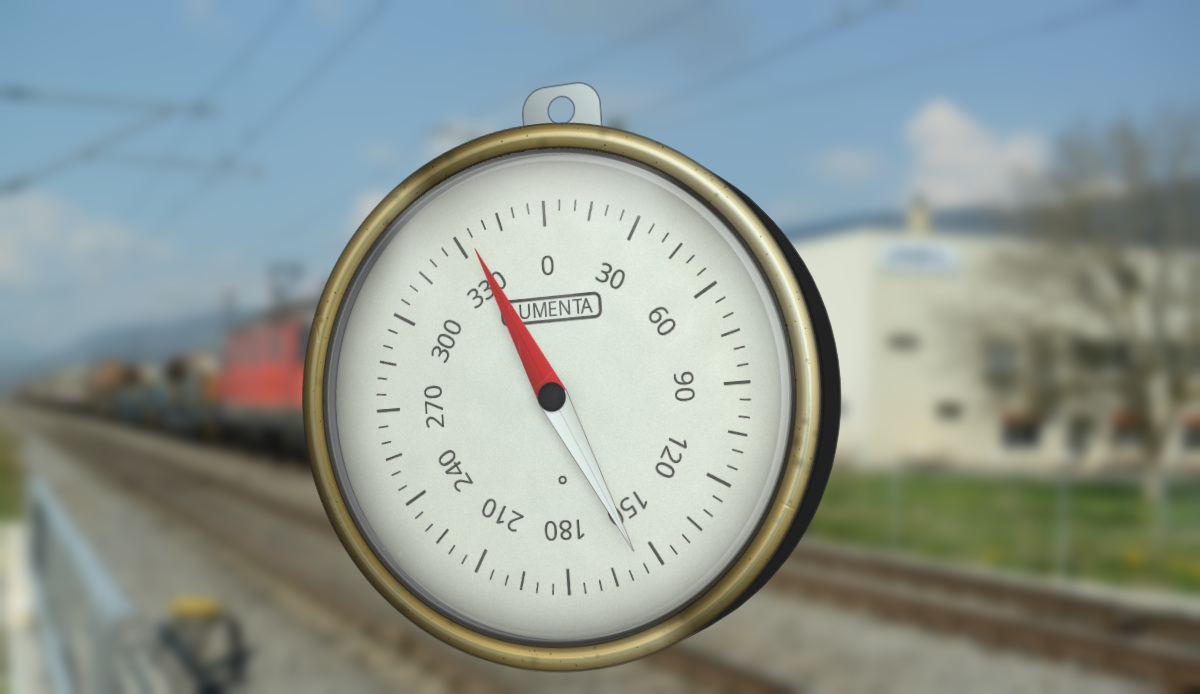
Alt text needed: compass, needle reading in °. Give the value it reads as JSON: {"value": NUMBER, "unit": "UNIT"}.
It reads {"value": 335, "unit": "°"}
